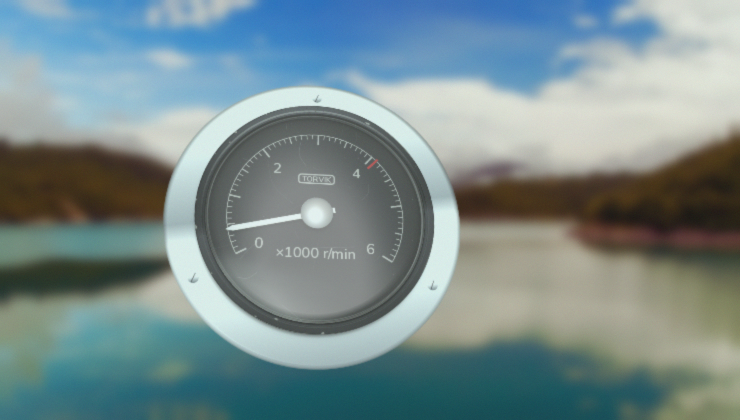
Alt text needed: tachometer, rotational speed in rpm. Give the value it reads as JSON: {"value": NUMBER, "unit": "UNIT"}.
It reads {"value": 400, "unit": "rpm"}
